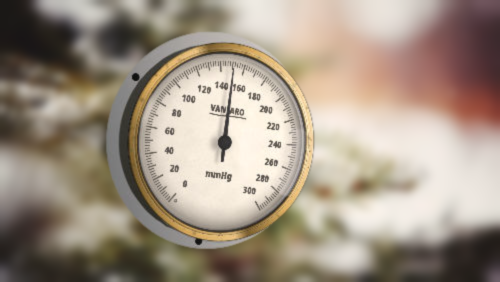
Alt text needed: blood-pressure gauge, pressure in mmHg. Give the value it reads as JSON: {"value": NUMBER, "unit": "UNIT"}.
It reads {"value": 150, "unit": "mmHg"}
